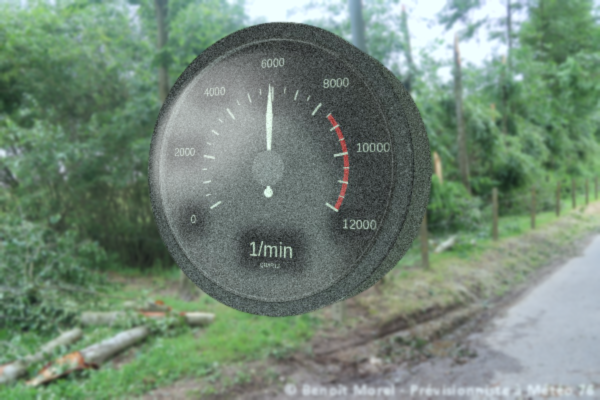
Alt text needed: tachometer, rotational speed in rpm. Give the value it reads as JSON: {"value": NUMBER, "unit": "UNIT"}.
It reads {"value": 6000, "unit": "rpm"}
